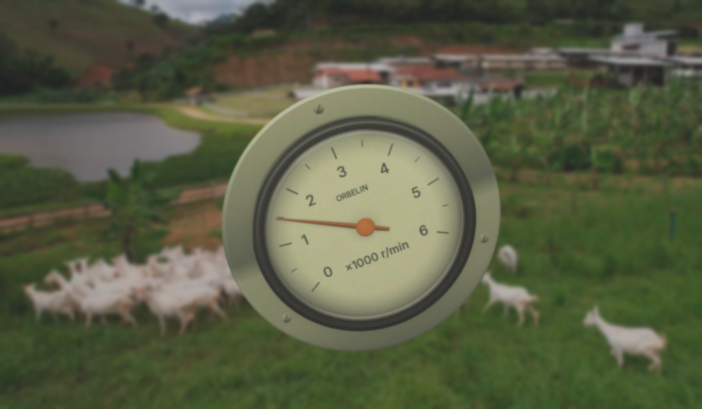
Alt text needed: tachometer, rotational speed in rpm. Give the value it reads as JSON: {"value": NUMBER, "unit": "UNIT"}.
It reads {"value": 1500, "unit": "rpm"}
